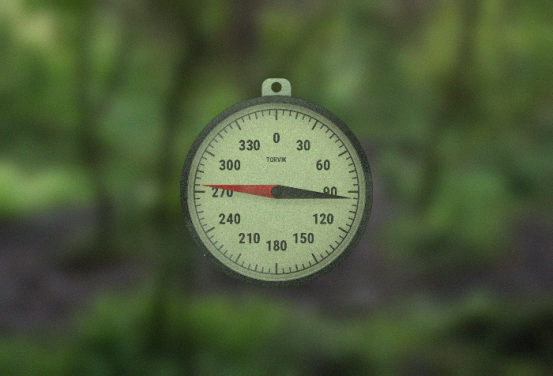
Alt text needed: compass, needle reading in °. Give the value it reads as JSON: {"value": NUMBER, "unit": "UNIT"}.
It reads {"value": 275, "unit": "°"}
